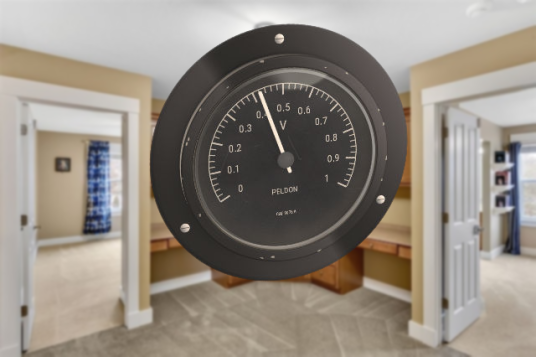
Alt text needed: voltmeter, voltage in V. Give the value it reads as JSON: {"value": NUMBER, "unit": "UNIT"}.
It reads {"value": 0.42, "unit": "V"}
